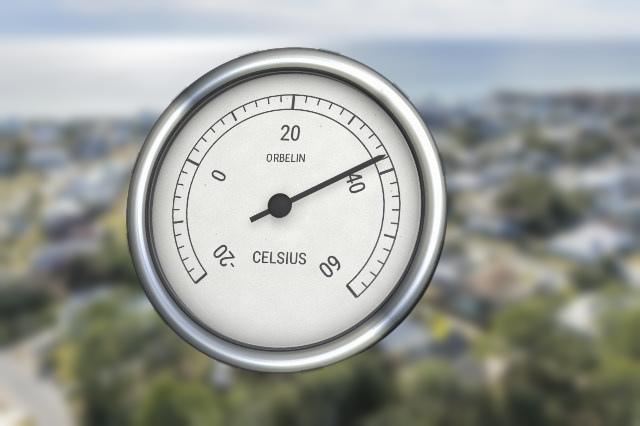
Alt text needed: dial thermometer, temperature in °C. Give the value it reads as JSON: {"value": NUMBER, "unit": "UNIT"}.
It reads {"value": 38, "unit": "°C"}
